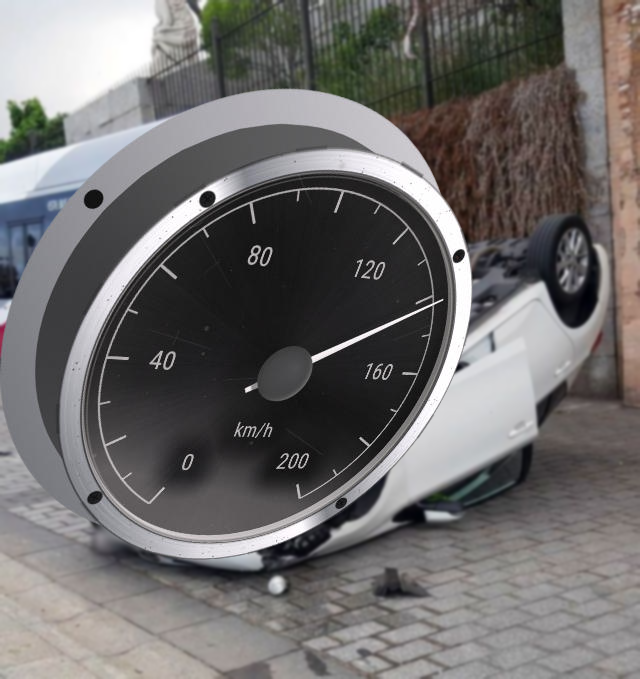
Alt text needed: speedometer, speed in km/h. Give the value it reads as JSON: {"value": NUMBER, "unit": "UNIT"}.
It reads {"value": 140, "unit": "km/h"}
